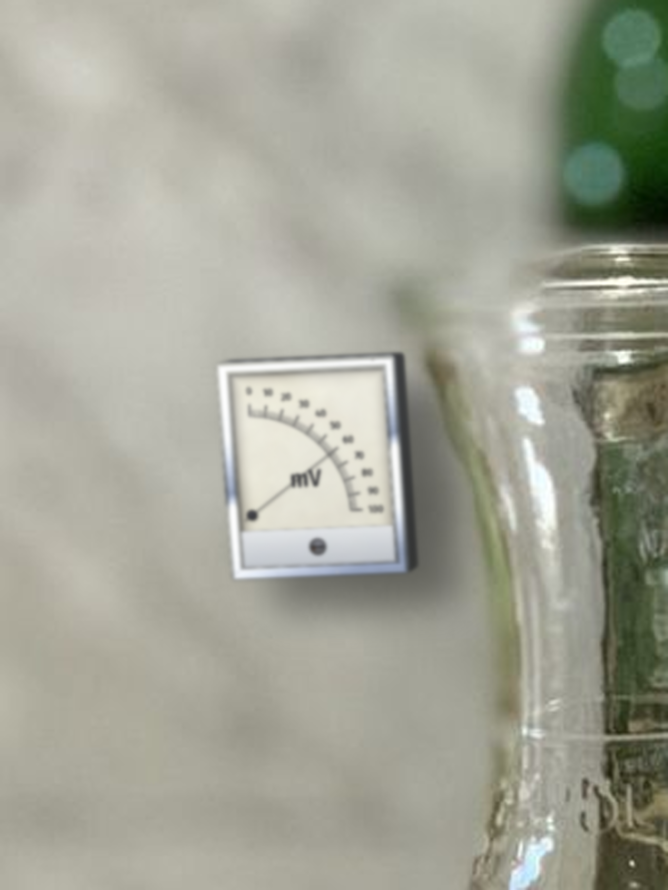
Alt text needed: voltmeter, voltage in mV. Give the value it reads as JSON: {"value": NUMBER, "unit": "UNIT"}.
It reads {"value": 60, "unit": "mV"}
